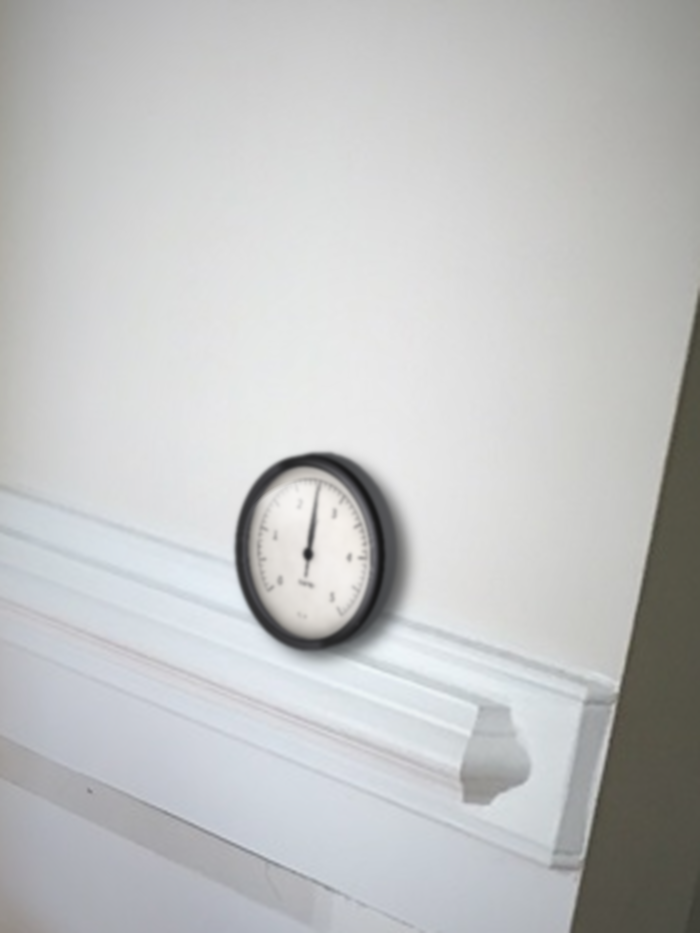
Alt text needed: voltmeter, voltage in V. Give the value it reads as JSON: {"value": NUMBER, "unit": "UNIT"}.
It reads {"value": 2.5, "unit": "V"}
